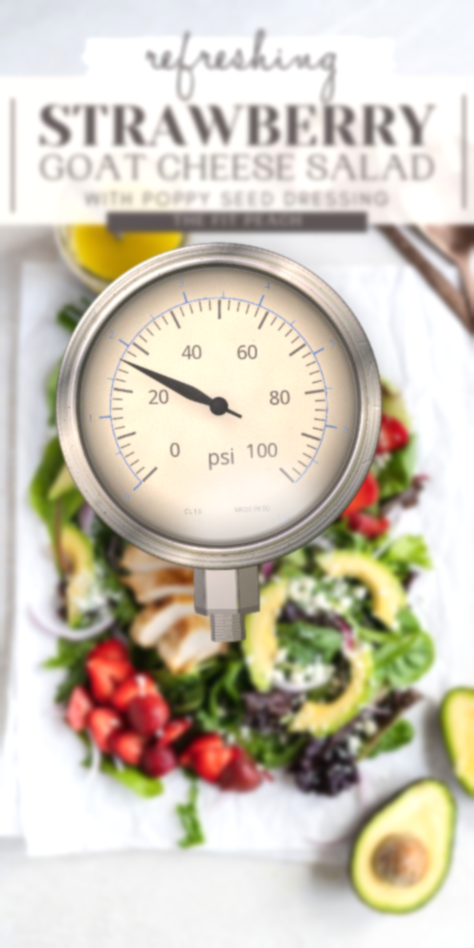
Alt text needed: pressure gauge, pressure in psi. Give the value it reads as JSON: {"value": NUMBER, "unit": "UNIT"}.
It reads {"value": 26, "unit": "psi"}
